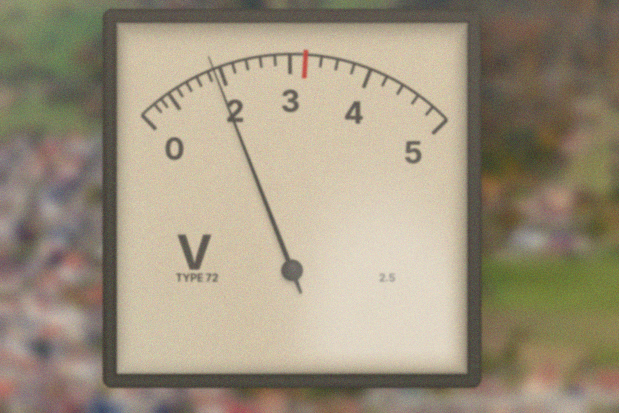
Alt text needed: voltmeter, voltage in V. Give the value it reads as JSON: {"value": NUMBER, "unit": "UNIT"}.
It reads {"value": 1.9, "unit": "V"}
